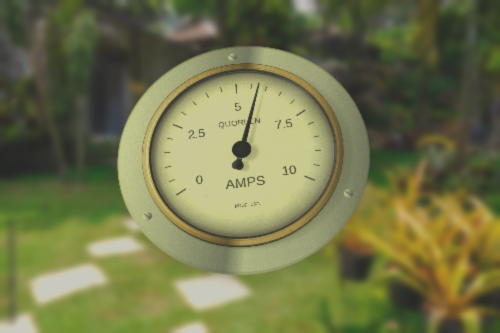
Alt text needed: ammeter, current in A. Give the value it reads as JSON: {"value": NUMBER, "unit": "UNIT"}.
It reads {"value": 5.75, "unit": "A"}
